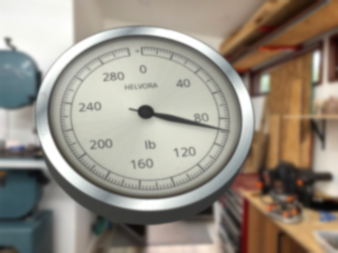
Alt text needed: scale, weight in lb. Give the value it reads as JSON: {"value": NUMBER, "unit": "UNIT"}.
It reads {"value": 90, "unit": "lb"}
